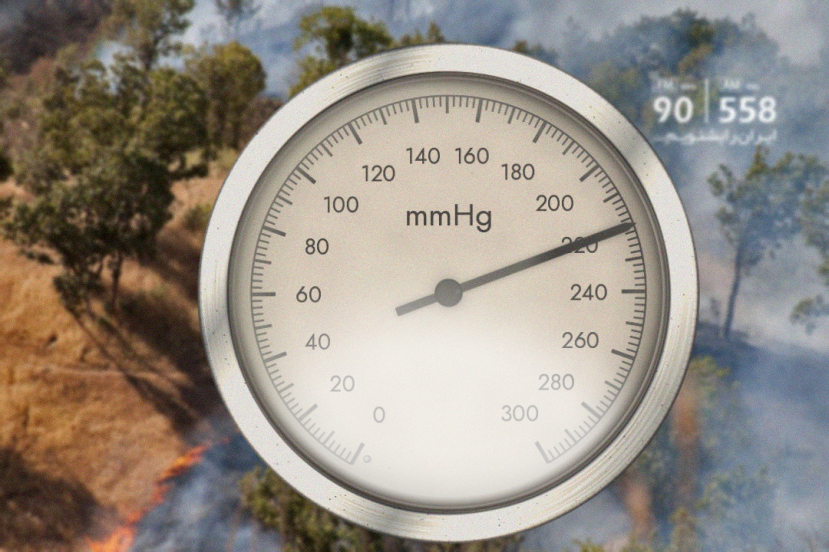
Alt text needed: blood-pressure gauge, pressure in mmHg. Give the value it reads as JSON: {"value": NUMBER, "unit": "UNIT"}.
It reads {"value": 220, "unit": "mmHg"}
